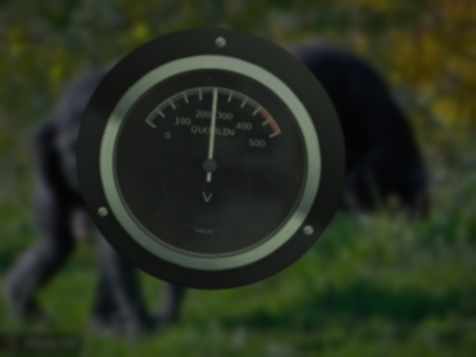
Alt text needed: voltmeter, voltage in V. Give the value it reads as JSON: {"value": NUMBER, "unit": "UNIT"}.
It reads {"value": 250, "unit": "V"}
